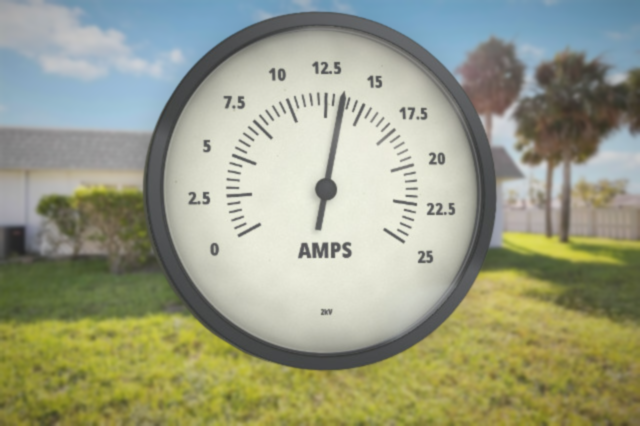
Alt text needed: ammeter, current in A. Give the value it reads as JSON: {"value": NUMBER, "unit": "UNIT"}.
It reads {"value": 13.5, "unit": "A"}
